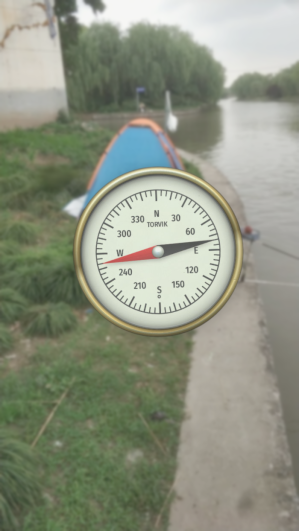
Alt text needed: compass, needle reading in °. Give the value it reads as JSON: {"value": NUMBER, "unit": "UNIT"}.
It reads {"value": 260, "unit": "°"}
